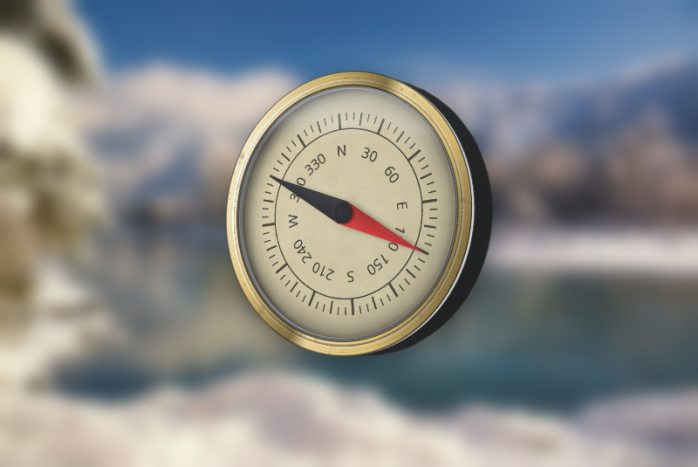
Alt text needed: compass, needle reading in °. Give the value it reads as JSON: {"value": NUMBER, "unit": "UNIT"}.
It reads {"value": 120, "unit": "°"}
